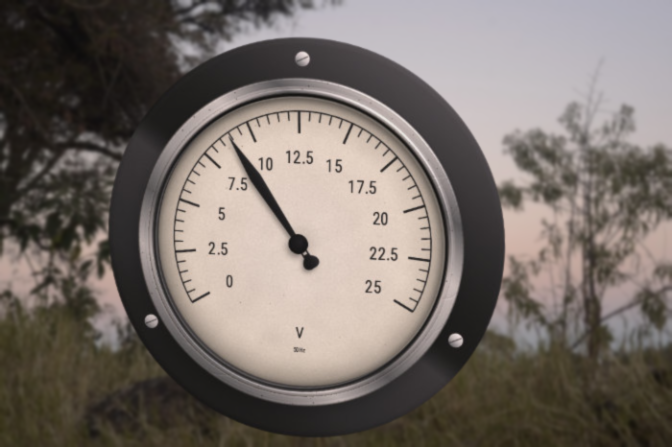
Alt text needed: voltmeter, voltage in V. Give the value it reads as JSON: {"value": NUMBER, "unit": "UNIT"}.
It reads {"value": 9, "unit": "V"}
